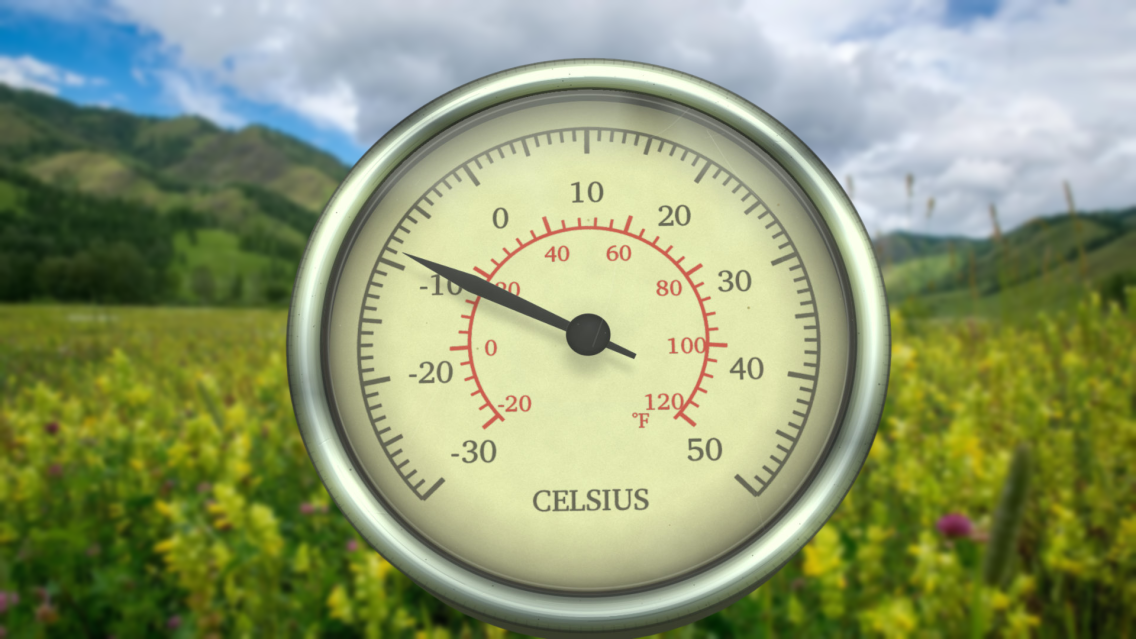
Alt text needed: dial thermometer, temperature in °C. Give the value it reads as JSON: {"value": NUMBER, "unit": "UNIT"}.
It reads {"value": -9, "unit": "°C"}
